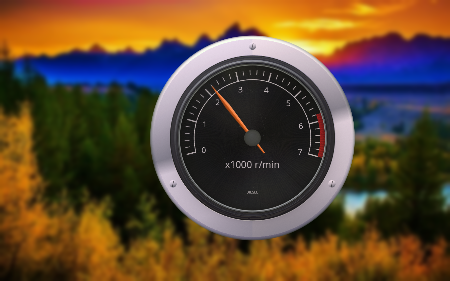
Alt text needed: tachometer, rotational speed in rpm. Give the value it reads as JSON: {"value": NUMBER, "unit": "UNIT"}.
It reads {"value": 2200, "unit": "rpm"}
